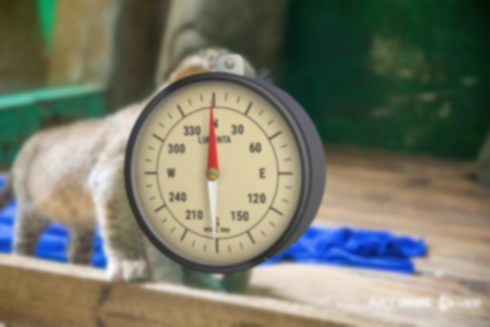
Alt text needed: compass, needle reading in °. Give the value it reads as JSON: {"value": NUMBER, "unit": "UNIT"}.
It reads {"value": 0, "unit": "°"}
